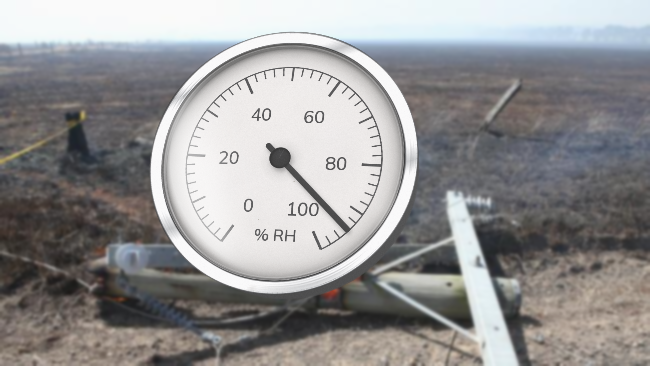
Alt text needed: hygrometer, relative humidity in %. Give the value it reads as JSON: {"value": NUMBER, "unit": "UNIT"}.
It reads {"value": 94, "unit": "%"}
